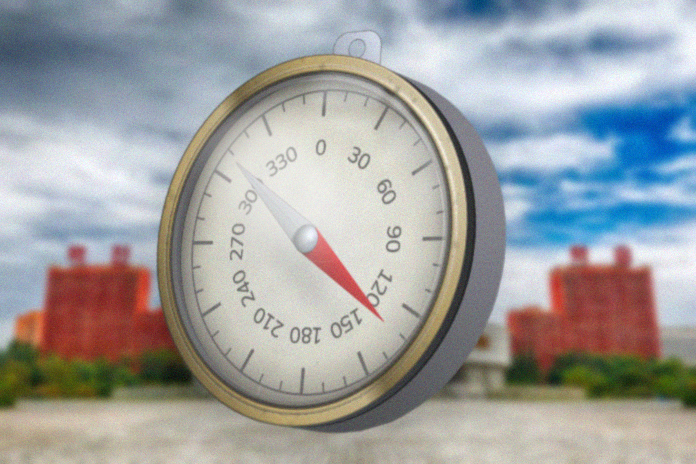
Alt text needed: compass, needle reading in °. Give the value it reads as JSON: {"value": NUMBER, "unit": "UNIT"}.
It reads {"value": 130, "unit": "°"}
